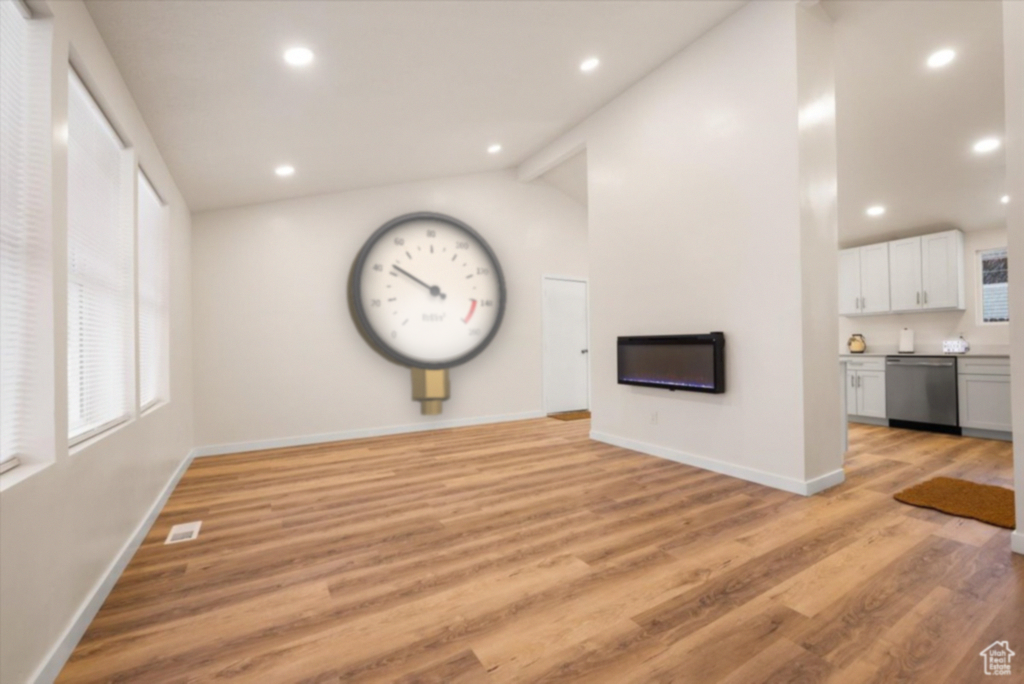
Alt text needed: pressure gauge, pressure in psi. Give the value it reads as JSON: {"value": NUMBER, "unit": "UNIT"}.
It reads {"value": 45, "unit": "psi"}
